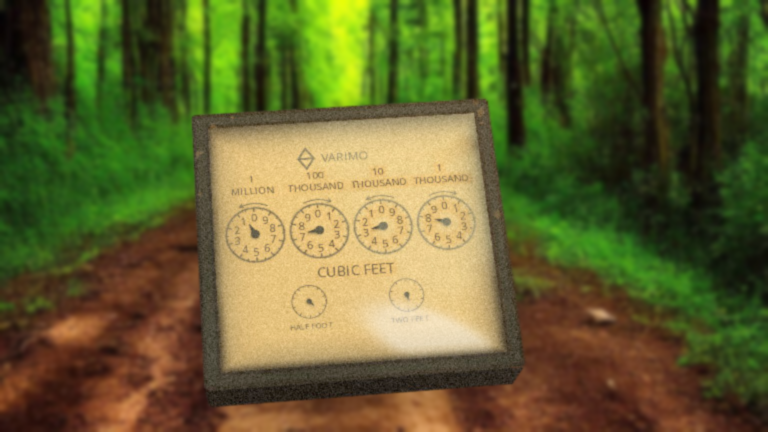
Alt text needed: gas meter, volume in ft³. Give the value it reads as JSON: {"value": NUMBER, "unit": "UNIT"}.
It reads {"value": 72800, "unit": "ft³"}
